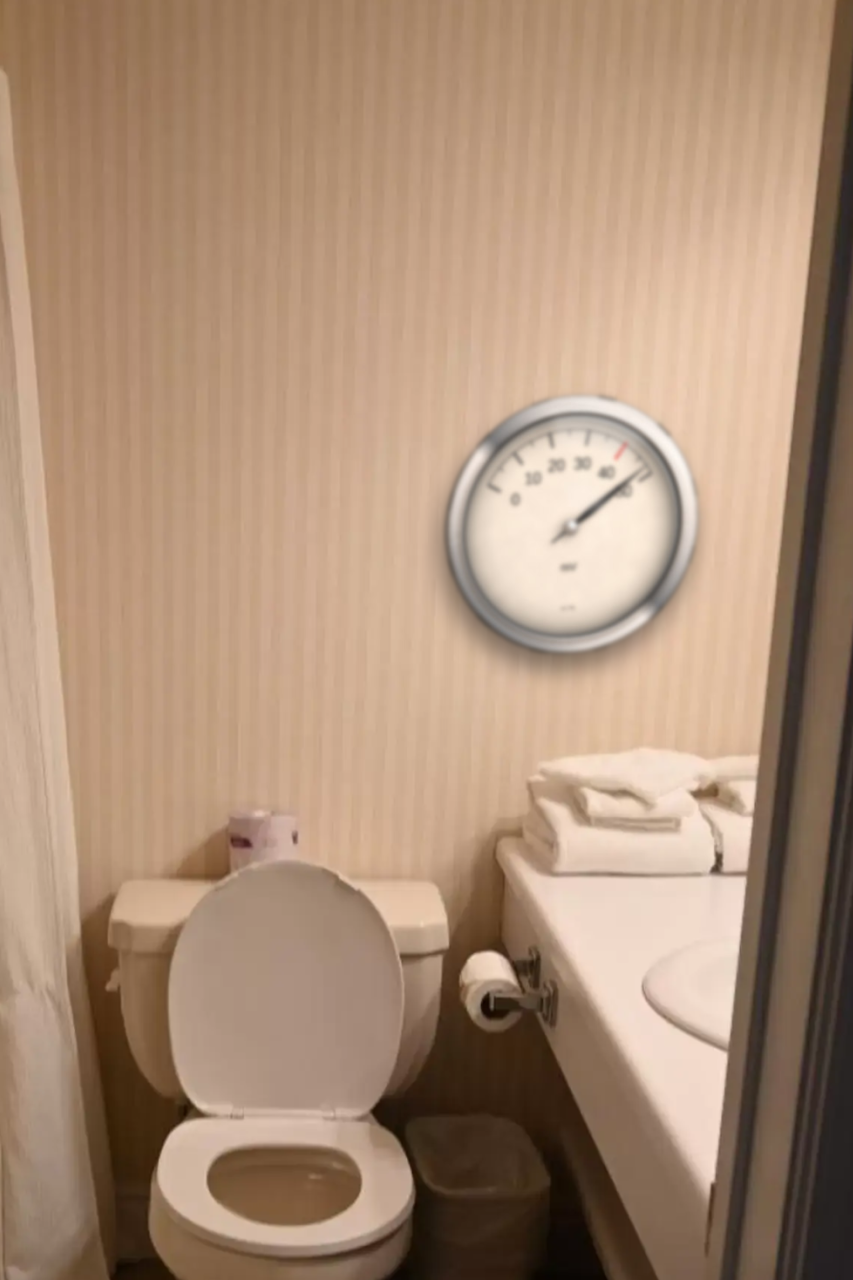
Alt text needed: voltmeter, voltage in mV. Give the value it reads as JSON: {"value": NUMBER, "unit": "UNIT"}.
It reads {"value": 47.5, "unit": "mV"}
